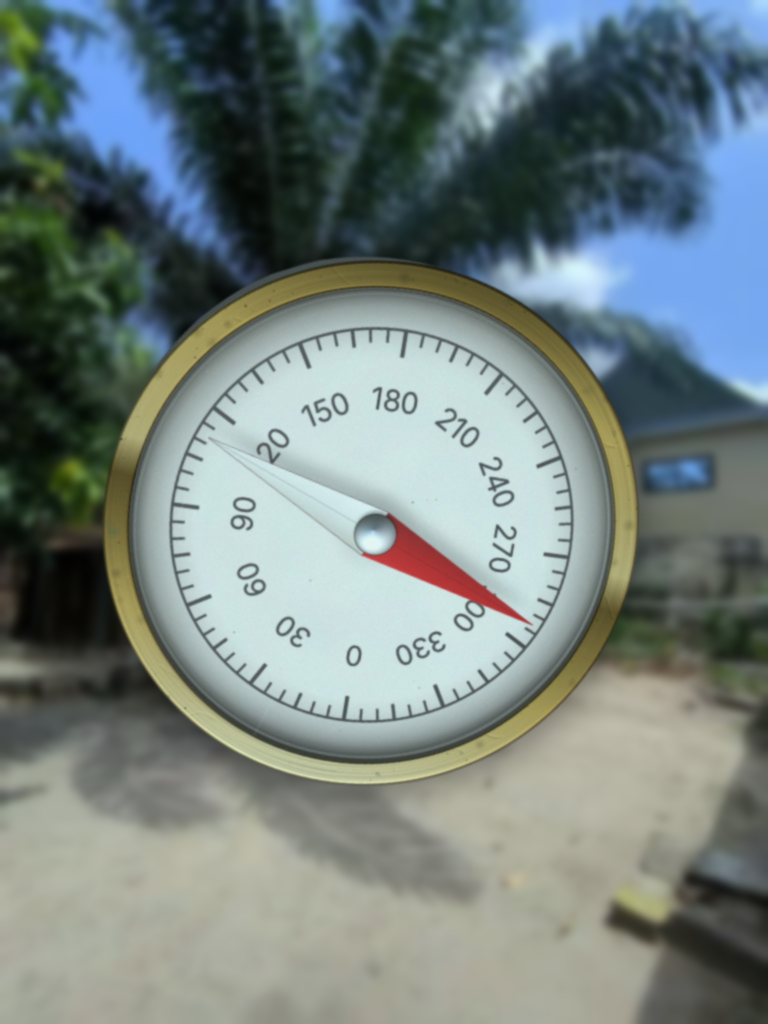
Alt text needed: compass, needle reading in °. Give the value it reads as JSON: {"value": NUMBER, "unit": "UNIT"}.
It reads {"value": 292.5, "unit": "°"}
